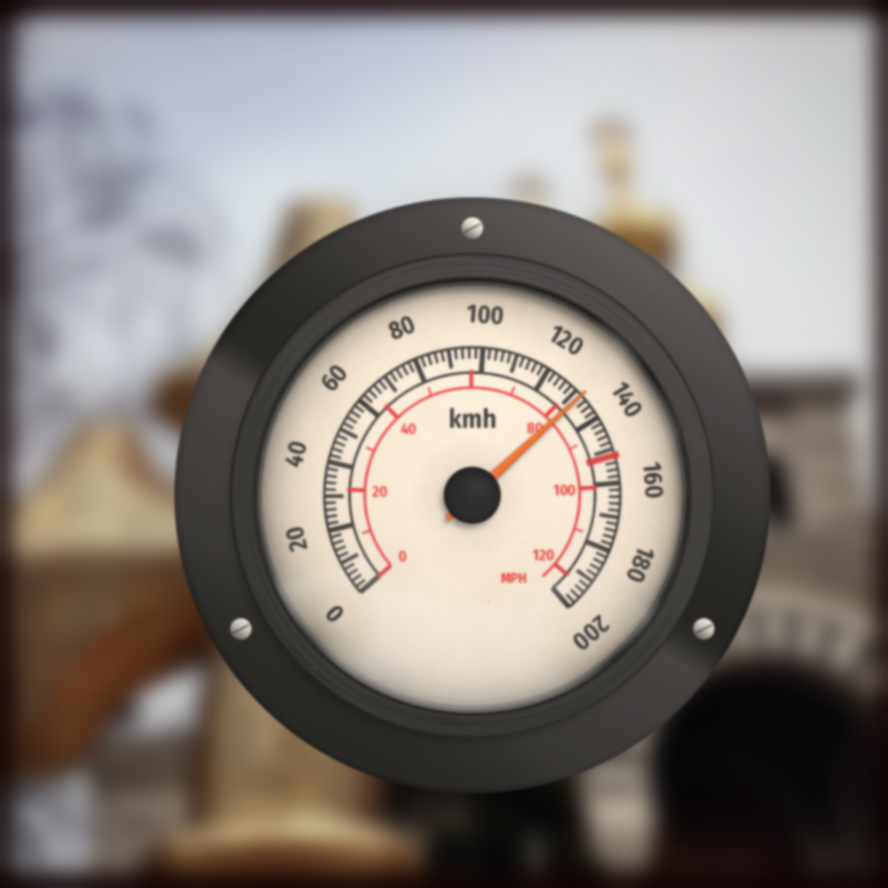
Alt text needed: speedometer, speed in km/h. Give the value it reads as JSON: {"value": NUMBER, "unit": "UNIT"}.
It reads {"value": 132, "unit": "km/h"}
